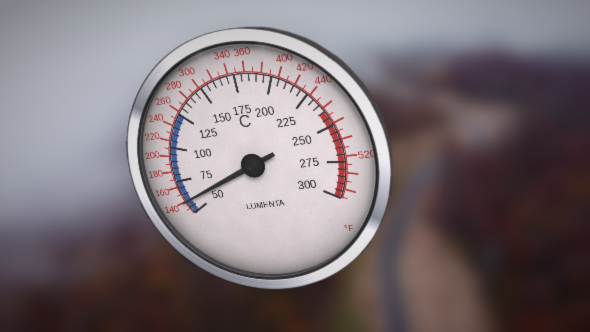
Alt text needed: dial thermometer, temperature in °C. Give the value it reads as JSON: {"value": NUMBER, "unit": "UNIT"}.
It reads {"value": 60, "unit": "°C"}
